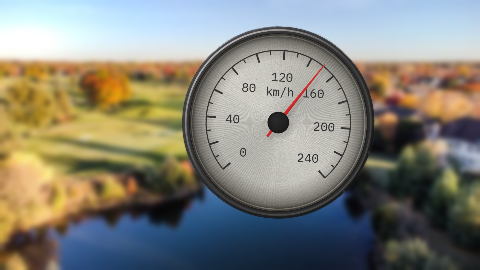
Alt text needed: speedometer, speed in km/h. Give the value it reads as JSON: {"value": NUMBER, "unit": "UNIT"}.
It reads {"value": 150, "unit": "km/h"}
